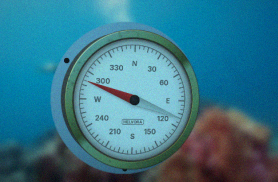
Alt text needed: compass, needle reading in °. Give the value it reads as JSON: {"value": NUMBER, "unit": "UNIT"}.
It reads {"value": 290, "unit": "°"}
